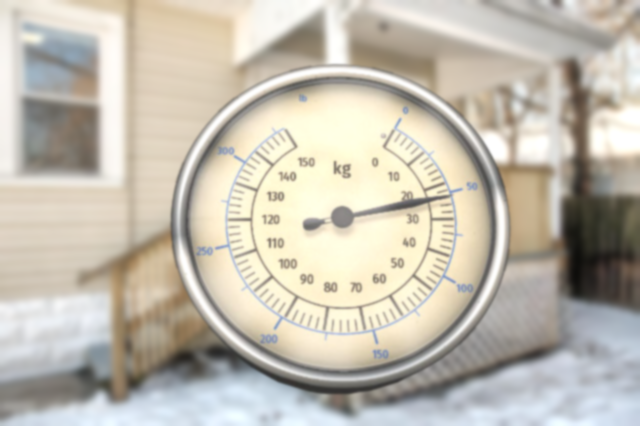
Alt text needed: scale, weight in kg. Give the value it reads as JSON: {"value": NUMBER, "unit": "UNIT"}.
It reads {"value": 24, "unit": "kg"}
